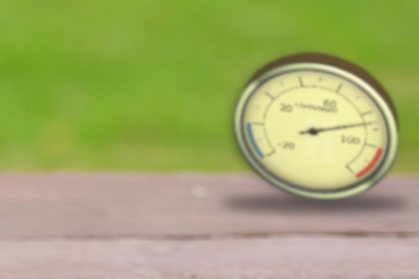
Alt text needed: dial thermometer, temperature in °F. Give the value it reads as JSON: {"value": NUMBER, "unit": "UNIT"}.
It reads {"value": 85, "unit": "°F"}
